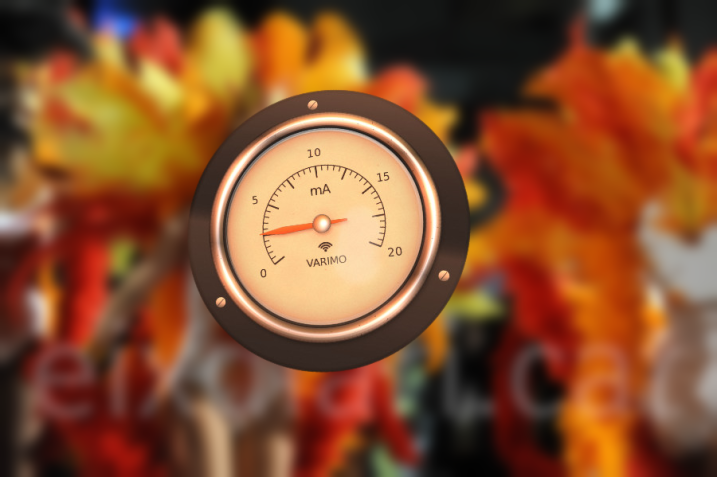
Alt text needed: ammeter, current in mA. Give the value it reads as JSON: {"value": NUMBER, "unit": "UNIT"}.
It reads {"value": 2.5, "unit": "mA"}
